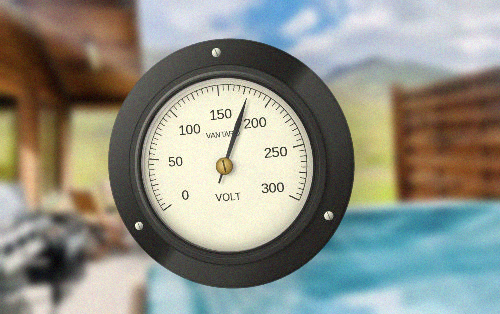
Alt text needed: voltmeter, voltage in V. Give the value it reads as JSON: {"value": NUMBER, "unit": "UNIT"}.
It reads {"value": 180, "unit": "V"}
